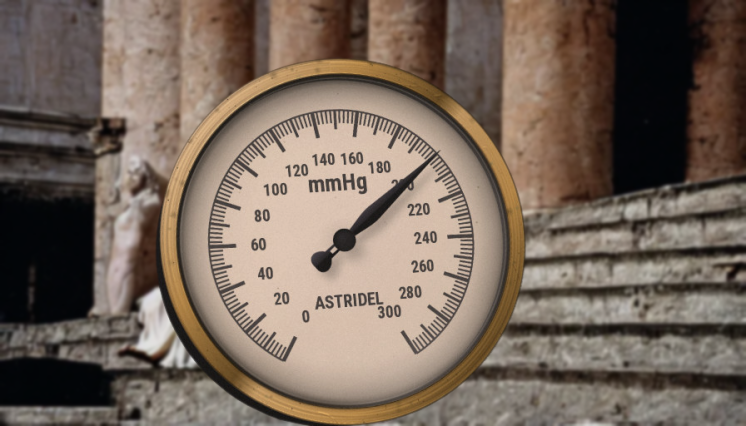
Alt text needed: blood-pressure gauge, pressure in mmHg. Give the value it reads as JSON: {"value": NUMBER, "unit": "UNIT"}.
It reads {"value": 200, "unit": "mmHg"}
